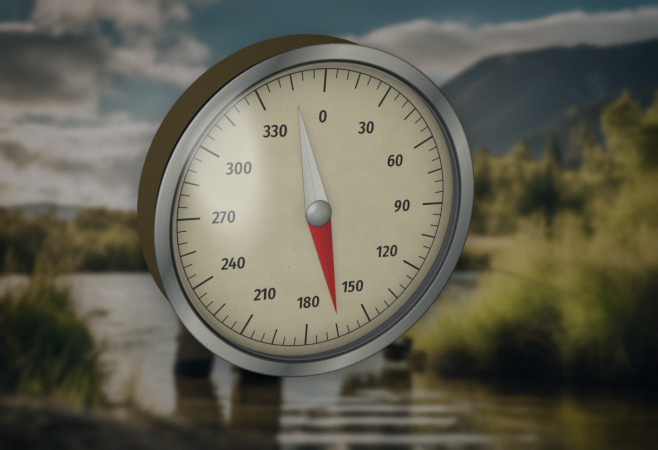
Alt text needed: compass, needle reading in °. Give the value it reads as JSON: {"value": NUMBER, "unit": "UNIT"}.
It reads {"value": 165, "unit": "°"}
